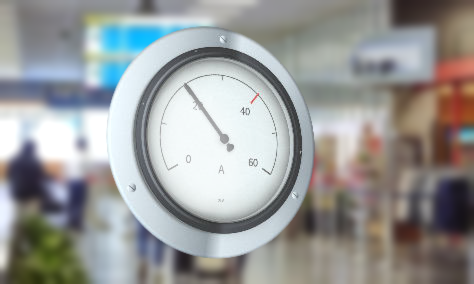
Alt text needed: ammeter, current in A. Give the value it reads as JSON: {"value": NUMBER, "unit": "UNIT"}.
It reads {"value": 20, "unit": "A"}
